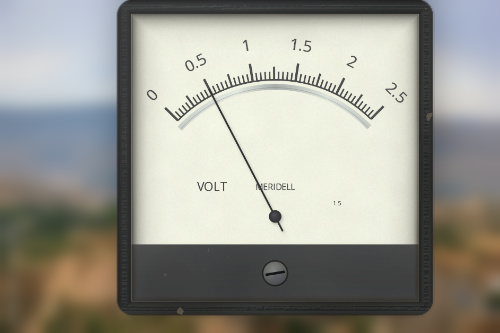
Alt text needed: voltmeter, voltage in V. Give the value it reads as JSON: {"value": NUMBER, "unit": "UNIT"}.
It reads {"value": 0.5, "unit": "V"}
